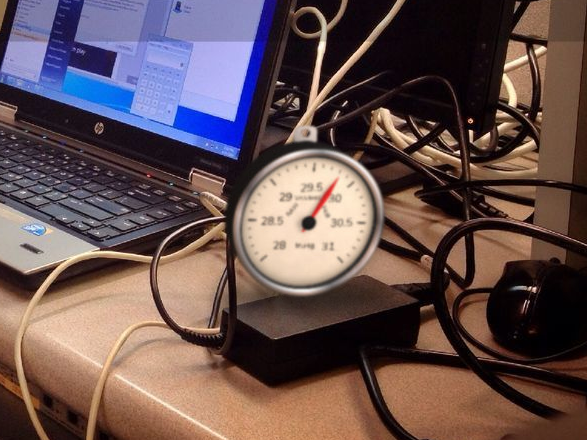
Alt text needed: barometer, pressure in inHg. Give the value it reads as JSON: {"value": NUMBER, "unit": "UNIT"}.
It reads {"value": 29.8, "unit": "inHg"}
